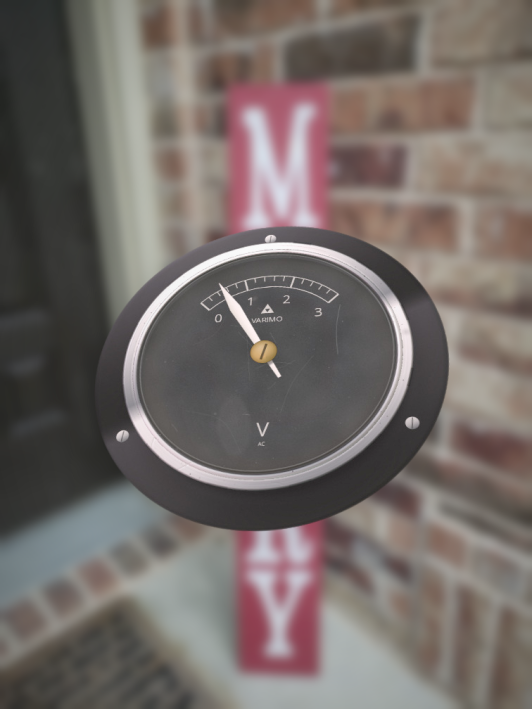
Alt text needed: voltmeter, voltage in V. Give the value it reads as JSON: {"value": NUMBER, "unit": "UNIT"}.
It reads {"value": 0.5, "unit": "V"}
